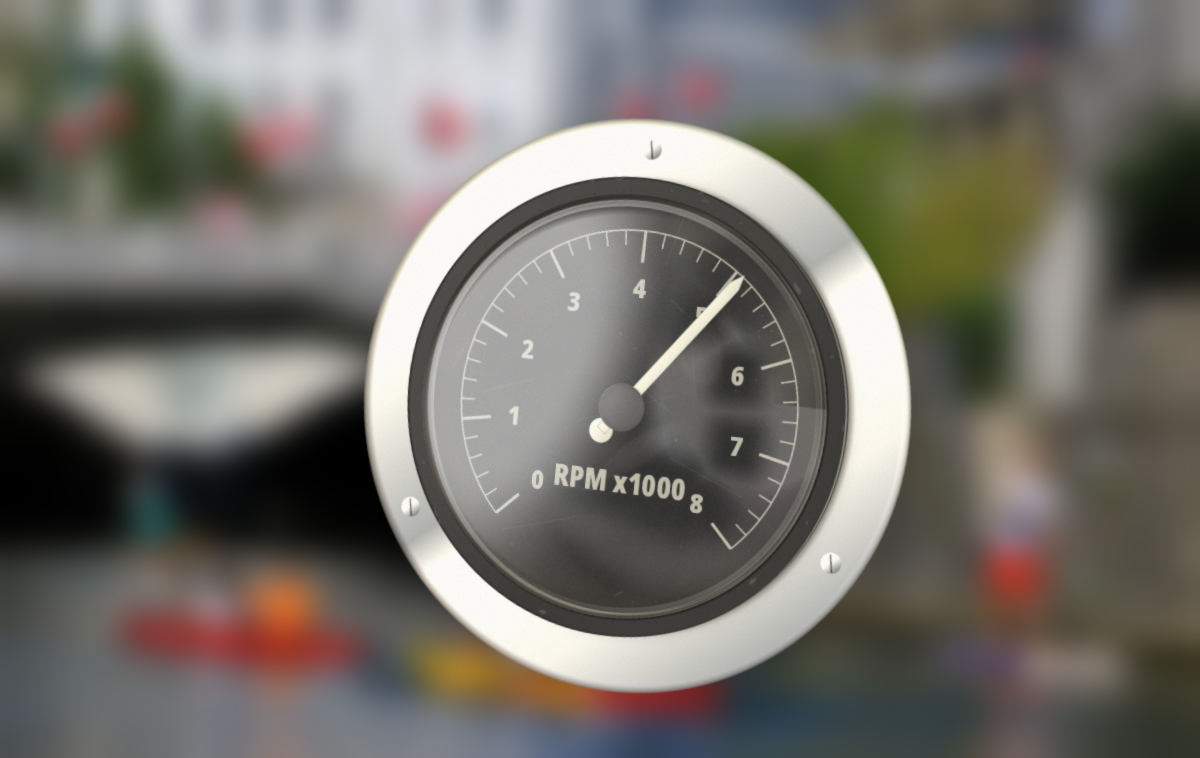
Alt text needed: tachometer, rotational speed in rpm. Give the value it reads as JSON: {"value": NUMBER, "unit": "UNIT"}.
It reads {"value": 5100, "unit": "rpm"}
